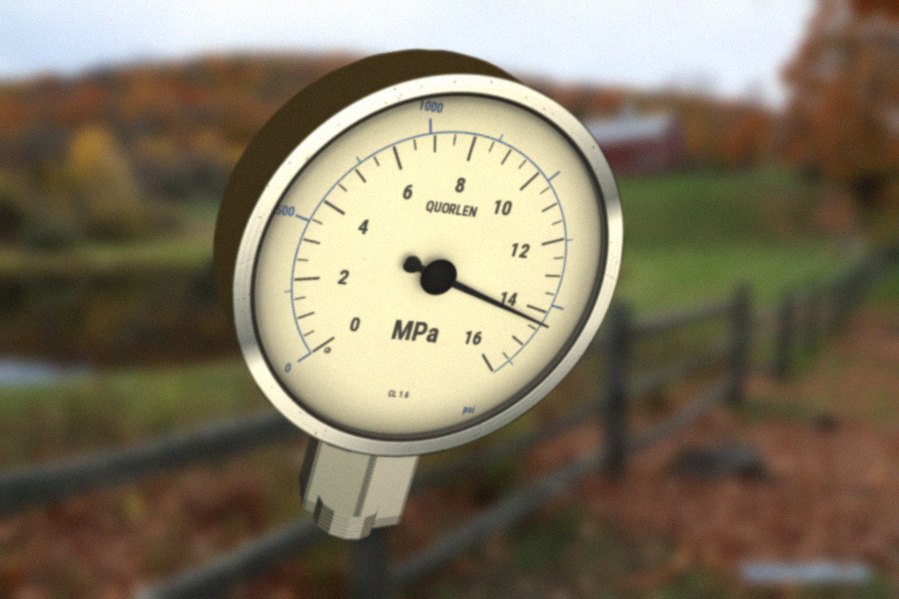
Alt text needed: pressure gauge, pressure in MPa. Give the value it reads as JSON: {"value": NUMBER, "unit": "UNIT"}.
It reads {"value": 14.25, "unit": "MPa"}
